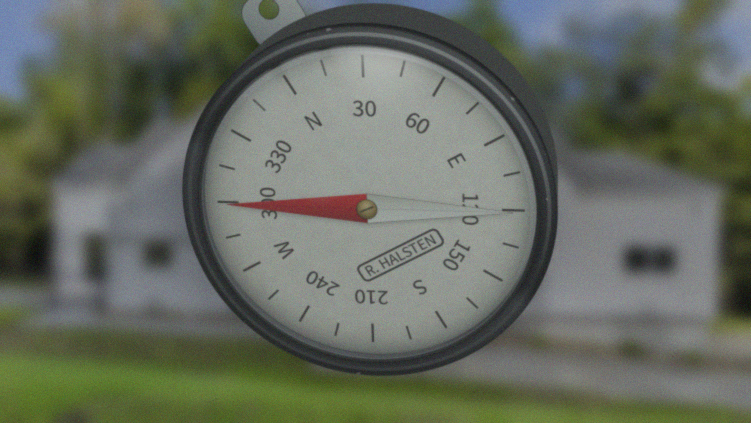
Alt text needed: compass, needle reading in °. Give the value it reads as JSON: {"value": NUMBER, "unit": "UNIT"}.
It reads {"value": 300, "unit": "°"}
